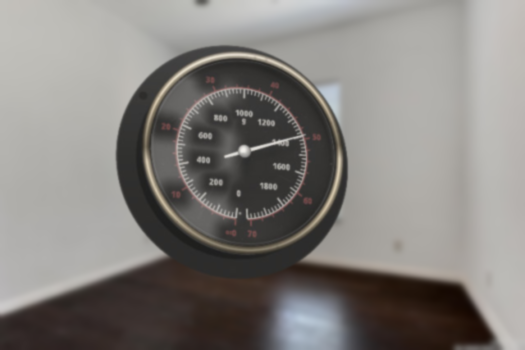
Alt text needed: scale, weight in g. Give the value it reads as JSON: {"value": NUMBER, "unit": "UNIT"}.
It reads {"value": 1400, "unit": "g"}
